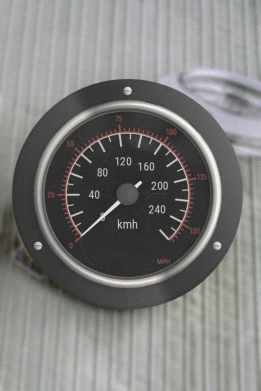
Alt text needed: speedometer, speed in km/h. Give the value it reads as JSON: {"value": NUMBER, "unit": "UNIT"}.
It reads {"value": 0, "unit": "km/h"}
